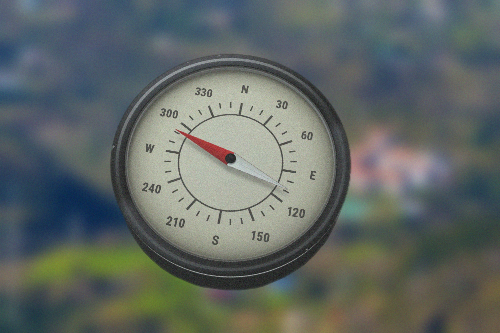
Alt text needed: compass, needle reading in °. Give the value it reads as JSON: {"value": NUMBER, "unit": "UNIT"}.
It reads {"value": 290, "unit": "°"}
